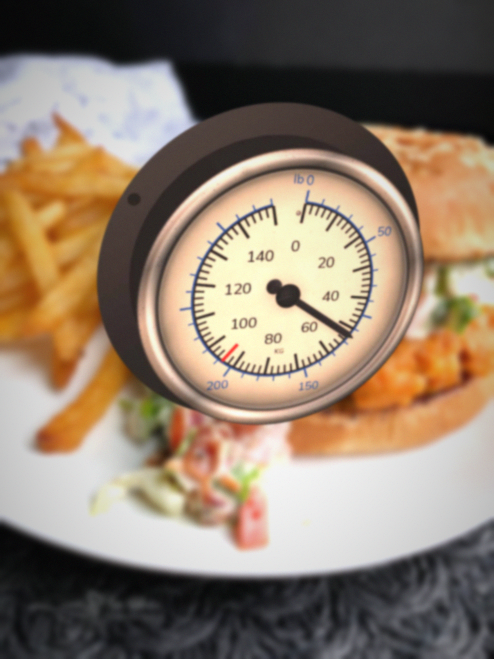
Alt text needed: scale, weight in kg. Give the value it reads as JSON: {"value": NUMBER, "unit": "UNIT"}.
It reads {"value": 52, "unit": "kg"}
